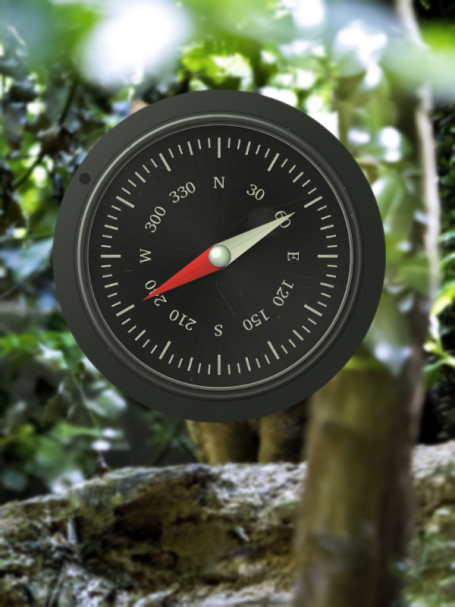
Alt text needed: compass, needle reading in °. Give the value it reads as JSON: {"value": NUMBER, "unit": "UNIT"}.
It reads {"value": 240, "unit": "°"}
